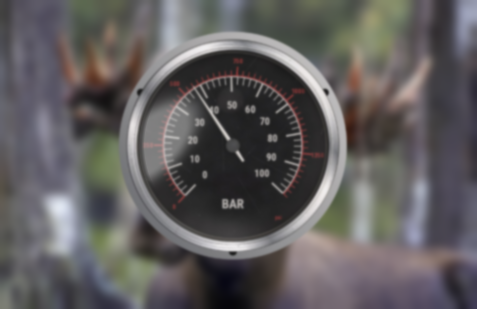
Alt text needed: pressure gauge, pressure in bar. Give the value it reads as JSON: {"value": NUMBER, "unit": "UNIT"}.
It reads {"value": 38, "unit": "bar"}
